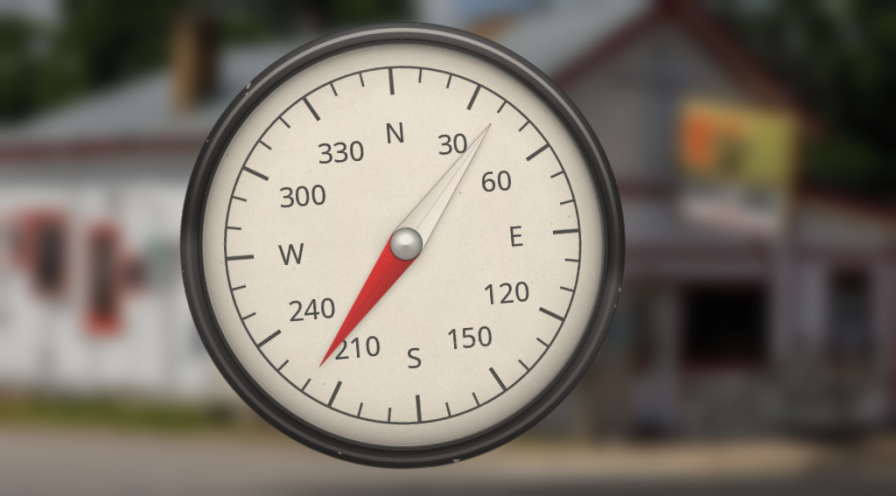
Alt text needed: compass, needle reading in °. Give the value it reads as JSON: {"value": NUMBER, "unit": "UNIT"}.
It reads {"value": 220, "unit": "°"}
